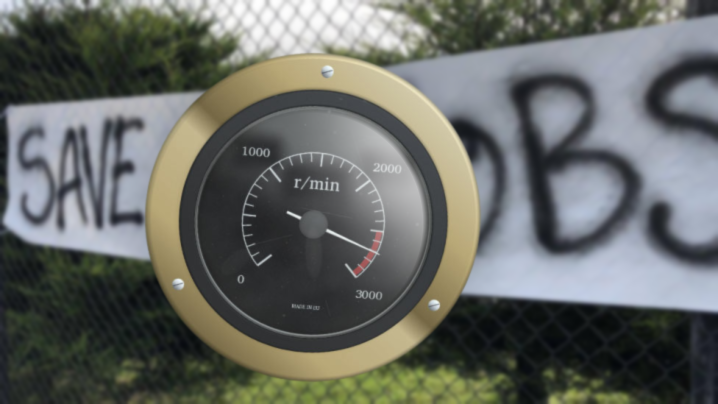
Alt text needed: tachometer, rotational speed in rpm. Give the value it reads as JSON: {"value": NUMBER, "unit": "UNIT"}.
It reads {"value": 2700, "unit": "rpm"}
